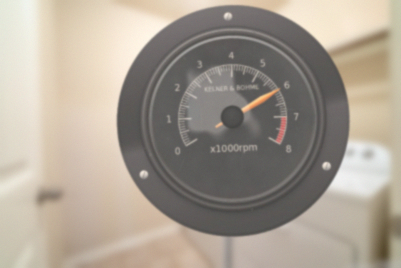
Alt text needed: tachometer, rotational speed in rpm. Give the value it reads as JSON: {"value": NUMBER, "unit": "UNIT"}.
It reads {"value": 6000, "unit": "rpm"}
